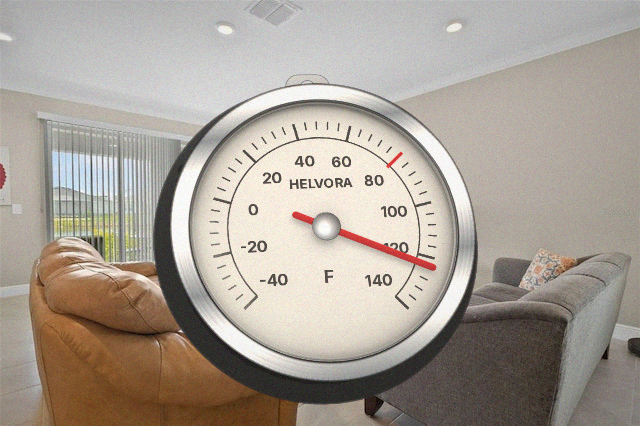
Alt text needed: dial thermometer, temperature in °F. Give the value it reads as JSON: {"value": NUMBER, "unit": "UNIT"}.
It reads {"value": 124, "unit": "°F"}
